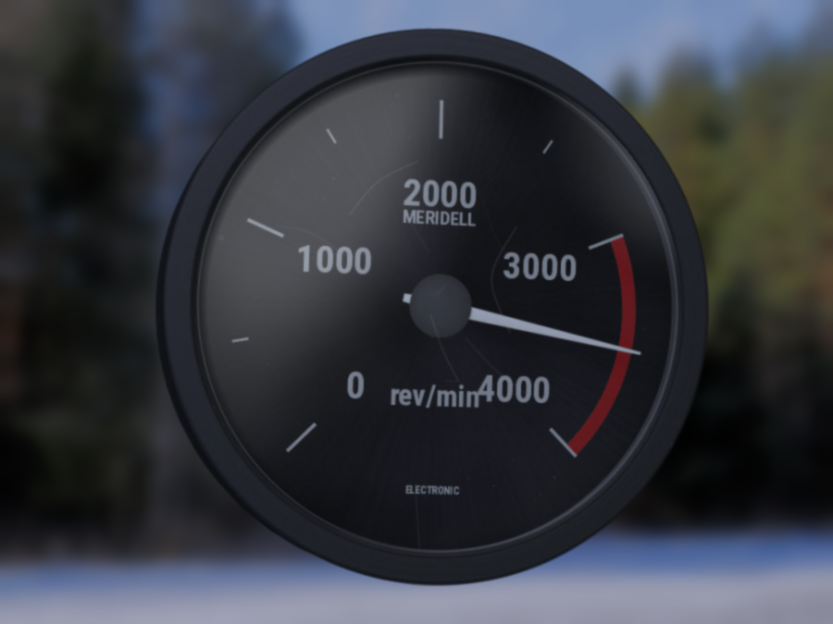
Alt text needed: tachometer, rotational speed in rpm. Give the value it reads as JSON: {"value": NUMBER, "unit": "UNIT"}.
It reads {"value": 3500, "unit": "rpm"}
